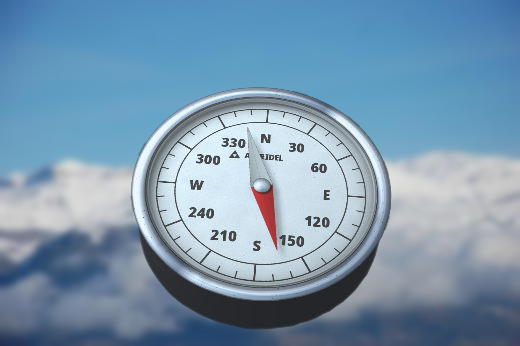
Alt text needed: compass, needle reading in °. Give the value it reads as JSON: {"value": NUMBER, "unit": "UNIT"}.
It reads {"value": 165, "unit": "°"}
